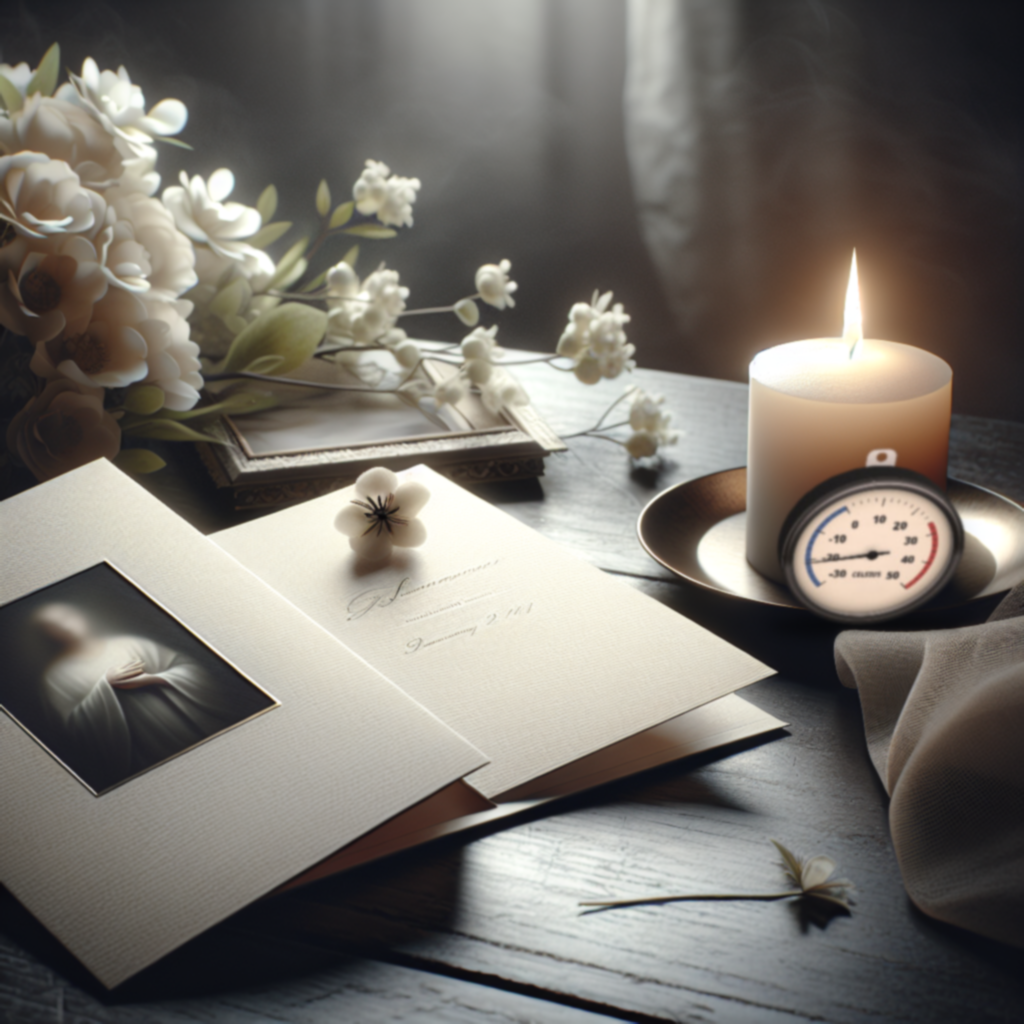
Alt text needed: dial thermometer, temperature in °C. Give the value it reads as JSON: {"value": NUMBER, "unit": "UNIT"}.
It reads {"value": -20, "unit": "°C"}
